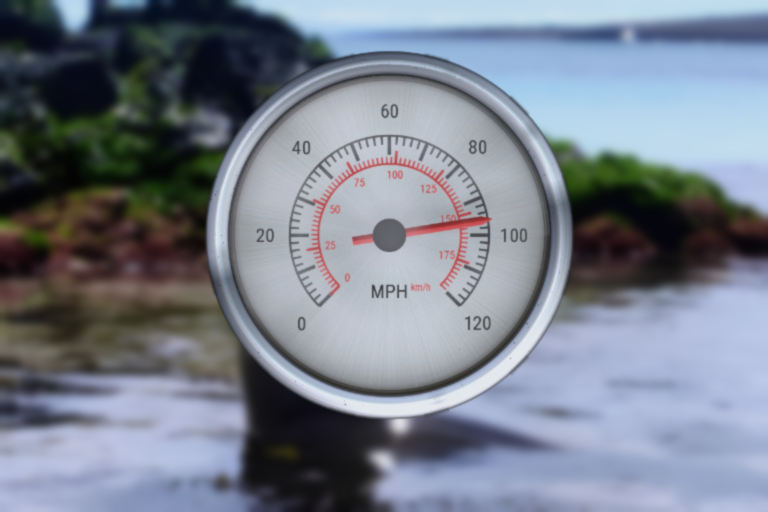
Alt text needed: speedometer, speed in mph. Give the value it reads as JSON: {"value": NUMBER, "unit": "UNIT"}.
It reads {"value": 96, "unit": "mph"}
